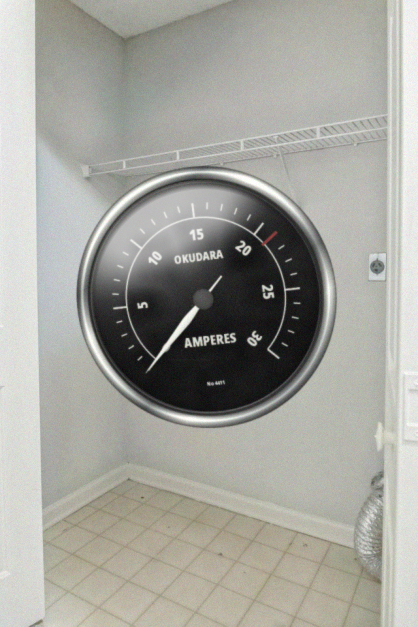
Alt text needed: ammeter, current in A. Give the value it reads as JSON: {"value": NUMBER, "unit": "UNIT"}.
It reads {"value": 0, "unit": "A"}
